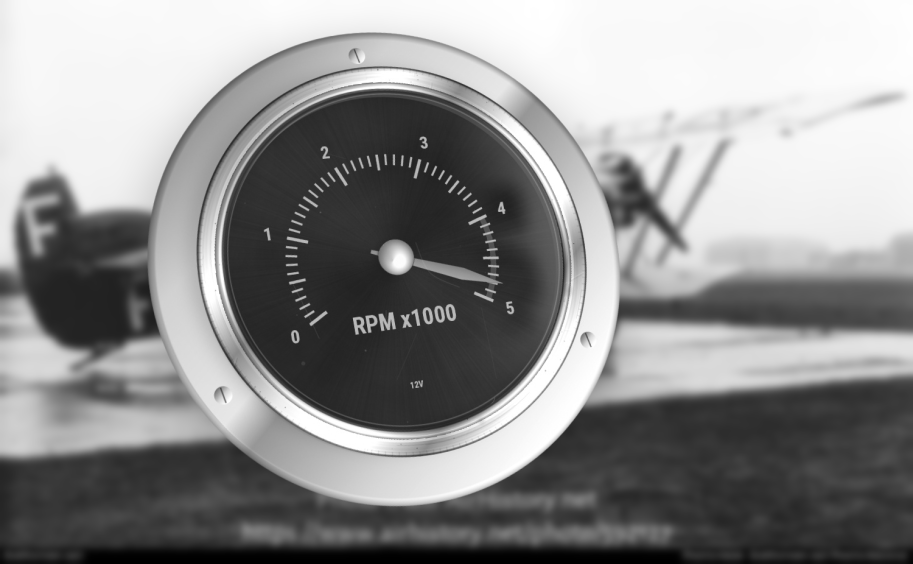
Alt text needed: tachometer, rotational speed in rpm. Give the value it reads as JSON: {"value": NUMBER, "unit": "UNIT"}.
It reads {"value": 4800, "unit": "rpm"}
